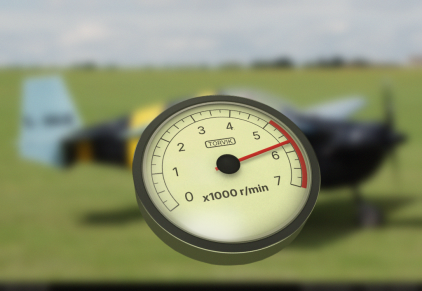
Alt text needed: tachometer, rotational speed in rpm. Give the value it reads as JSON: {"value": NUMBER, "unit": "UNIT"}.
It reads {"value": 5750, "unit": "rpm"}
